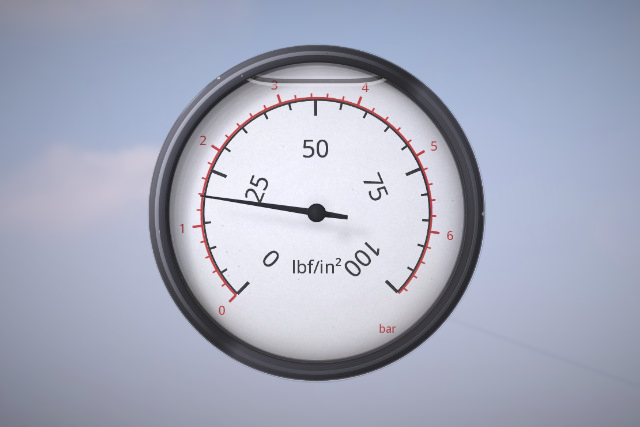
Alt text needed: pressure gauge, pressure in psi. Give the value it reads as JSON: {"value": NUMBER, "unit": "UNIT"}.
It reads {"value": 20, "unit": "psi"}
